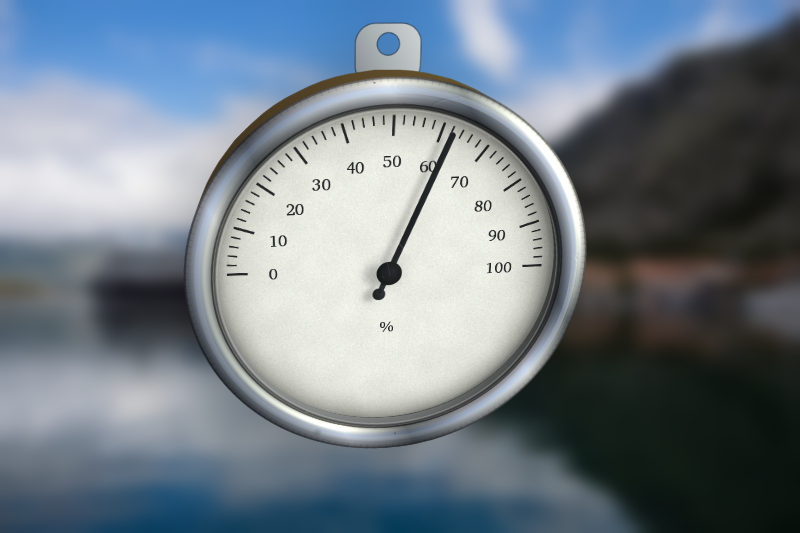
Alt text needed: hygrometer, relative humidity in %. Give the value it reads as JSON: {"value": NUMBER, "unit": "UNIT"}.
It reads {"value": 62, "unit": "%"}
